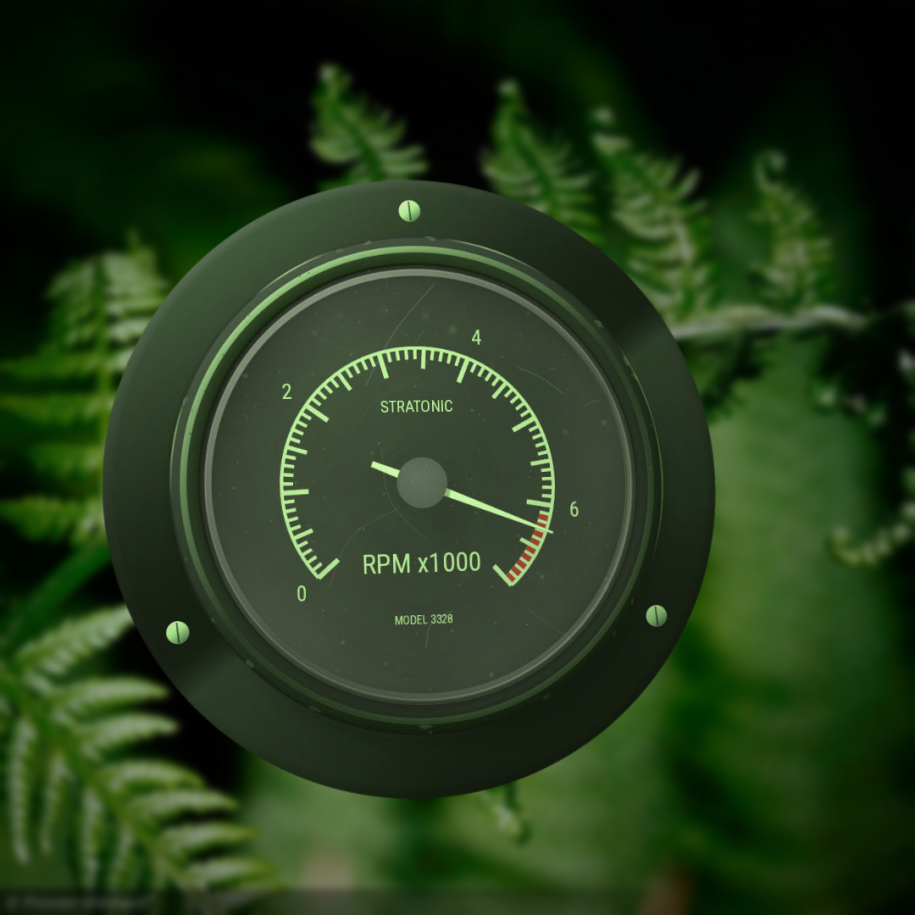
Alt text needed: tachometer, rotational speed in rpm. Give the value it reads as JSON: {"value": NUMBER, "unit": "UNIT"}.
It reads {"value": 6300, "unit": "rpm"}
